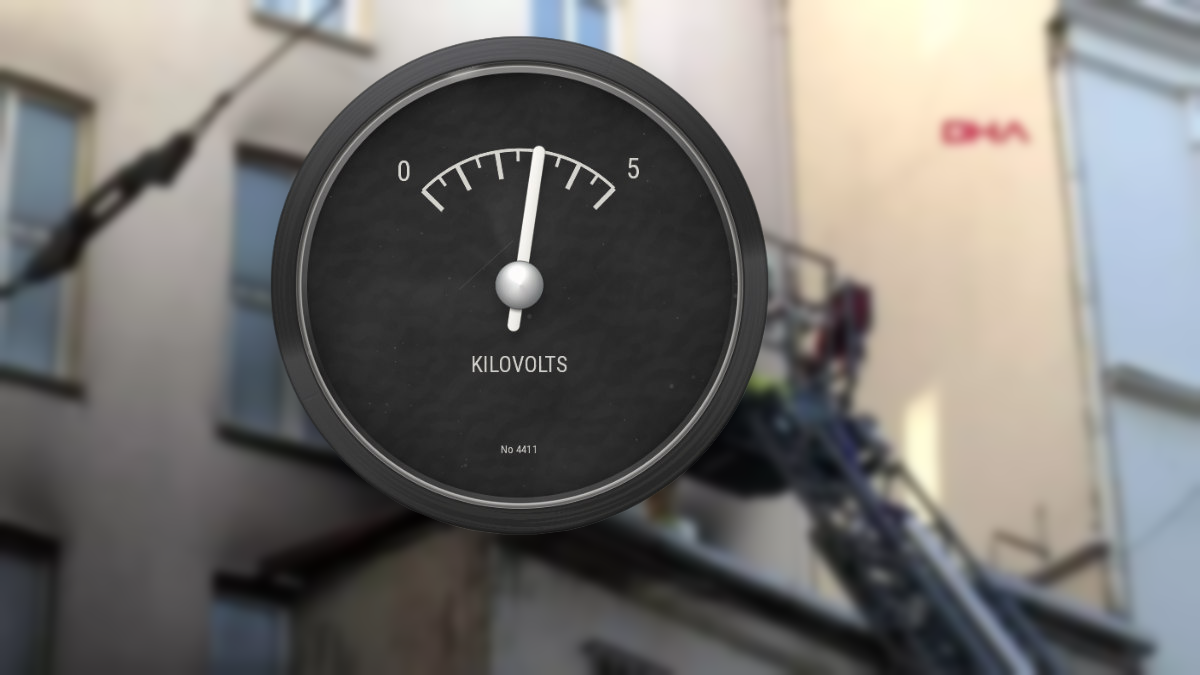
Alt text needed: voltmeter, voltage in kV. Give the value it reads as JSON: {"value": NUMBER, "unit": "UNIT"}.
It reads {"value": 3, "unit": "kV"}
